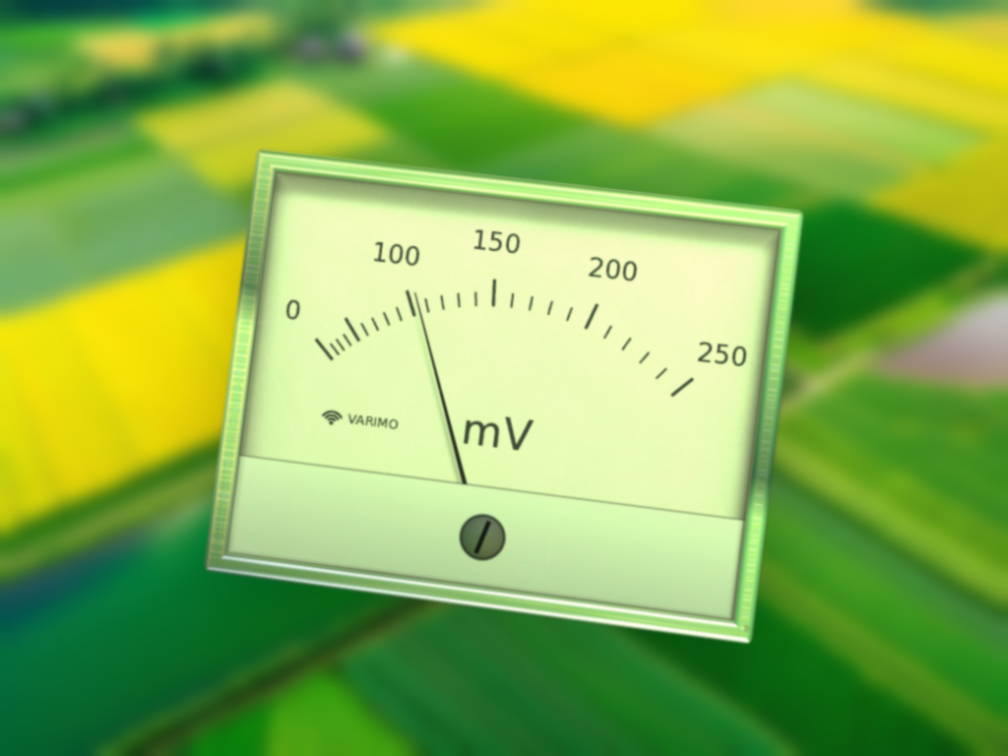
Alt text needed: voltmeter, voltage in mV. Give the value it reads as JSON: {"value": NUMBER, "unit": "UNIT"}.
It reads {"value": 105, "unit": "mV"}
